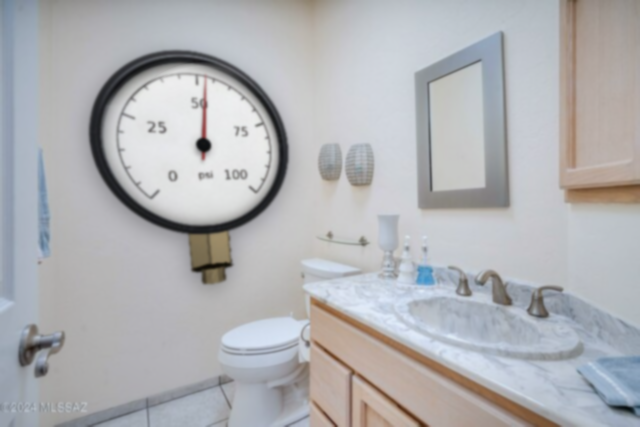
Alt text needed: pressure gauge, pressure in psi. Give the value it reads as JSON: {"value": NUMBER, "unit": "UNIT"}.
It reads {"value": 52.5, "unit": "psi"}
